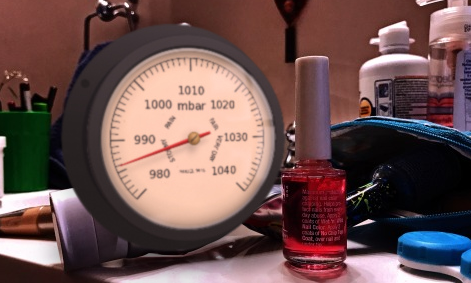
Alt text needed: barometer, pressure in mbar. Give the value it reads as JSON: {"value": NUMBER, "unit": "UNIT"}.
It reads {"value": 986, "unit": "mbar"}
